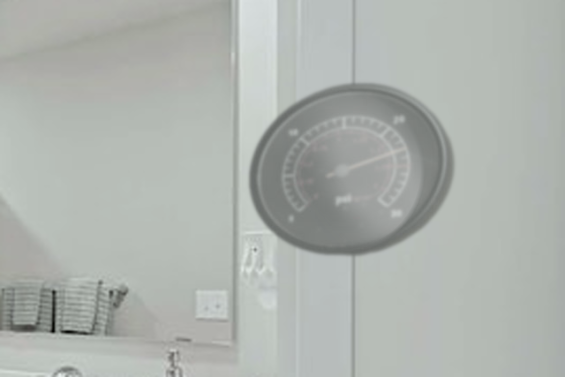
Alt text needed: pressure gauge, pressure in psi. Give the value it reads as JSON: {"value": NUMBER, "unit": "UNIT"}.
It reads {"value": 23, "unit": "psi"}
